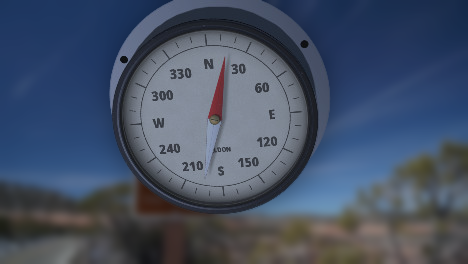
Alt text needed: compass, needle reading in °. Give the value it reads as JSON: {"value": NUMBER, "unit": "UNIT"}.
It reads {"value": 15, "unit": "°"}
